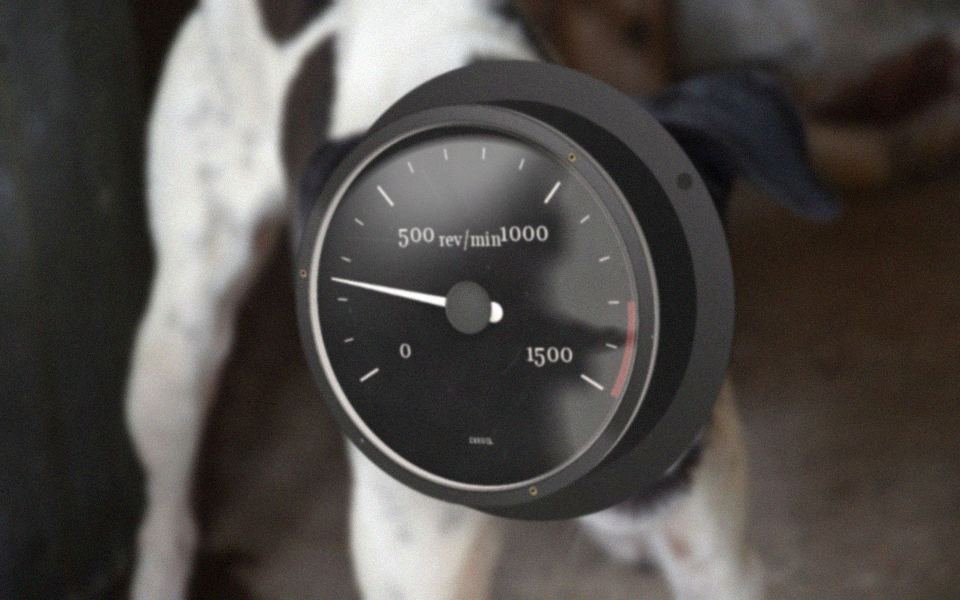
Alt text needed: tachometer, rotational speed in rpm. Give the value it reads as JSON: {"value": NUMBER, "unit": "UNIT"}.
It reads {"value": 250, "unit": "rpm"}
